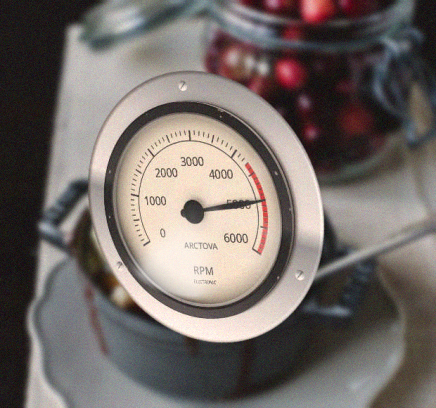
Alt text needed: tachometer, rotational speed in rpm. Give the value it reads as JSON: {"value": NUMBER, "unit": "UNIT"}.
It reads {"value": 5000, "unit": "rpm"}
